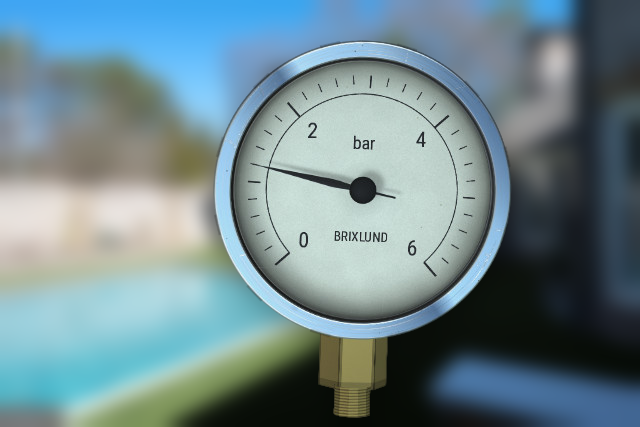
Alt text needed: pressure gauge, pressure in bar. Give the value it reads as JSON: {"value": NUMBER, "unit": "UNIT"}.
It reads {"value": 1.2, "unit": "bar"}
